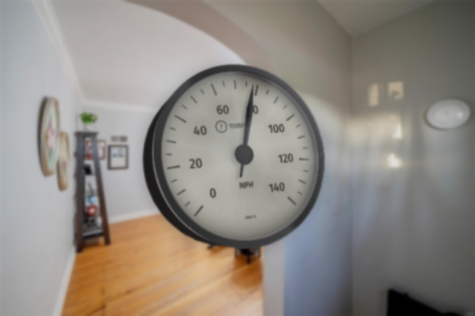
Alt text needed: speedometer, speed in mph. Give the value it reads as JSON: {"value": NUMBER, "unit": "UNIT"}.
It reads {"value": 77.5, "unit": "mph"}
